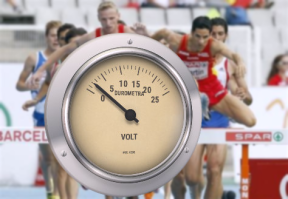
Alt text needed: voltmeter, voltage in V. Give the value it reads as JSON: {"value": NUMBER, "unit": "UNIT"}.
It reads {"value": 2, "unit": "V"}
